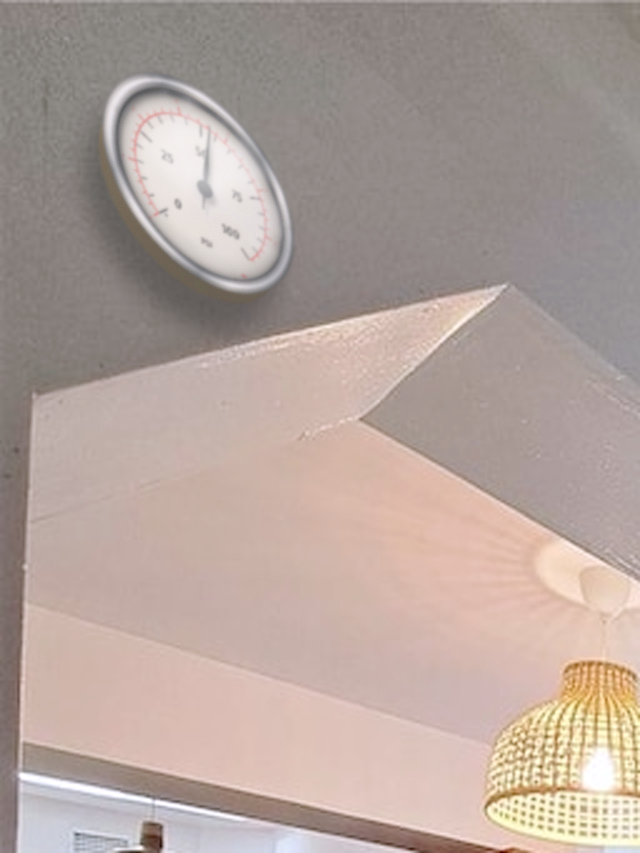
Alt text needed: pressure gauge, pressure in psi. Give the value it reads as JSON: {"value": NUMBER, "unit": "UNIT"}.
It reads {"value": 52.5, "unit": "psi"}
